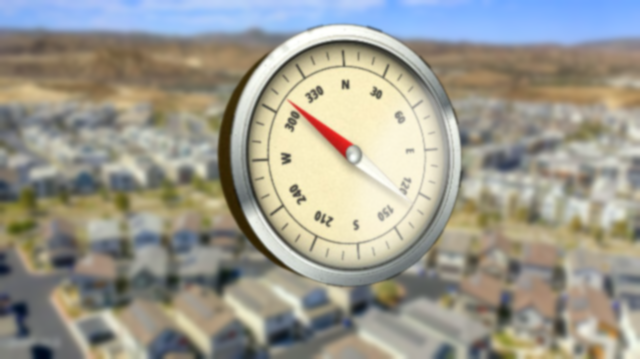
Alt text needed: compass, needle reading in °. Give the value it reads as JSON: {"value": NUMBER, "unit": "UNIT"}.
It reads {"value": 310, "unit": "°"}
